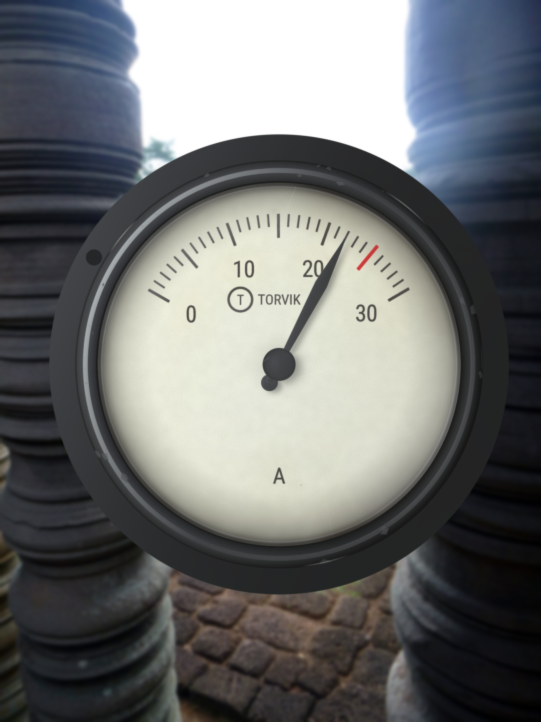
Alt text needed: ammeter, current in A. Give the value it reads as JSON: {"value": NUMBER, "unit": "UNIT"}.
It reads {"value": 22, "unit": "A"}
